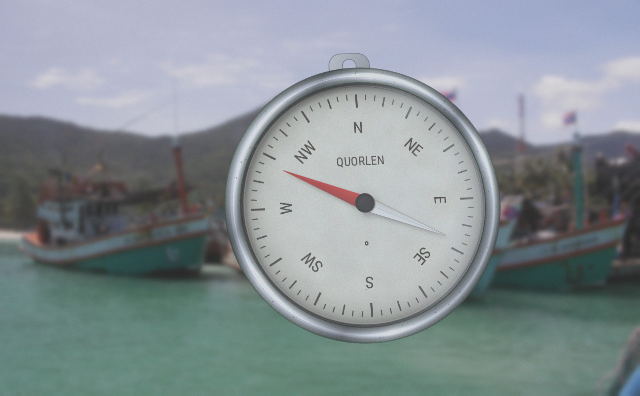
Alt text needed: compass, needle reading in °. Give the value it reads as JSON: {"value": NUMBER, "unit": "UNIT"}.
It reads {"value": 295, "unit": "°"}
